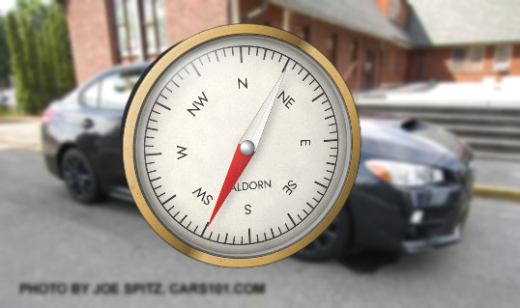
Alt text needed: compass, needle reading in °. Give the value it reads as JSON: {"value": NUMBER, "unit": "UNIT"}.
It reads {"value": 210, "unit": "°"}
